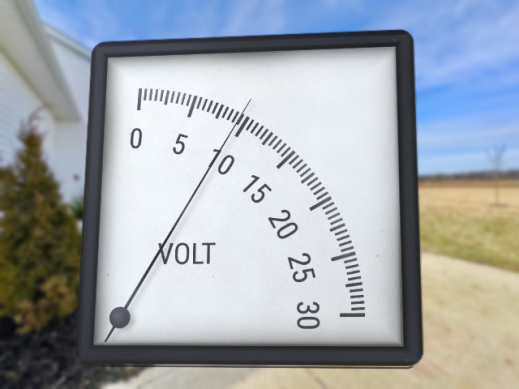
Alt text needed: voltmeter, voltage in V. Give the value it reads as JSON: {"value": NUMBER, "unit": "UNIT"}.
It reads {"value": 9.5, "unit": "V"}
